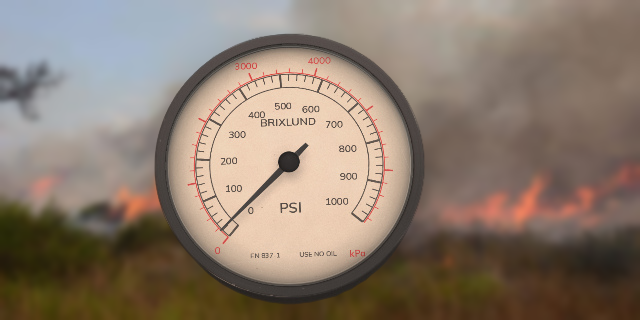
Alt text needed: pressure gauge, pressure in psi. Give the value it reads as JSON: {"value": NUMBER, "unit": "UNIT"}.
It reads {"value": 20, "unit": "psi"}
